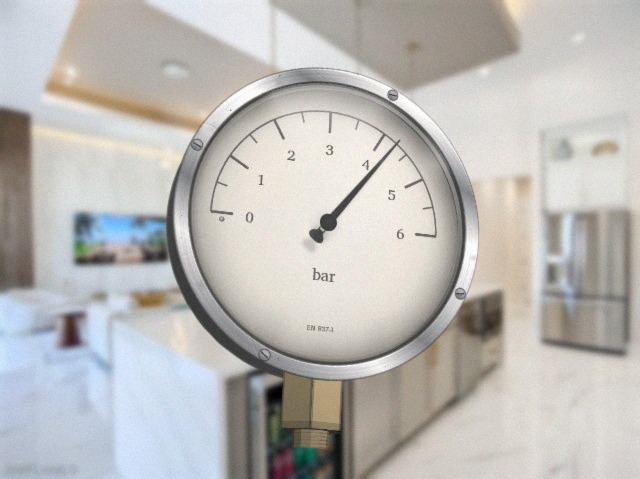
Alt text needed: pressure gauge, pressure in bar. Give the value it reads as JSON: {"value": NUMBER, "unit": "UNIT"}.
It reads {"value": 4.25, "unit": "bar"}
